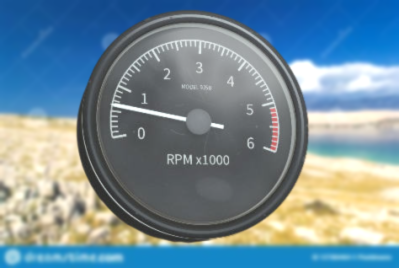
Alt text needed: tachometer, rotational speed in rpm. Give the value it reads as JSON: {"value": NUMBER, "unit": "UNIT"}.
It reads {"value": 600, "unit": "rpm"}
